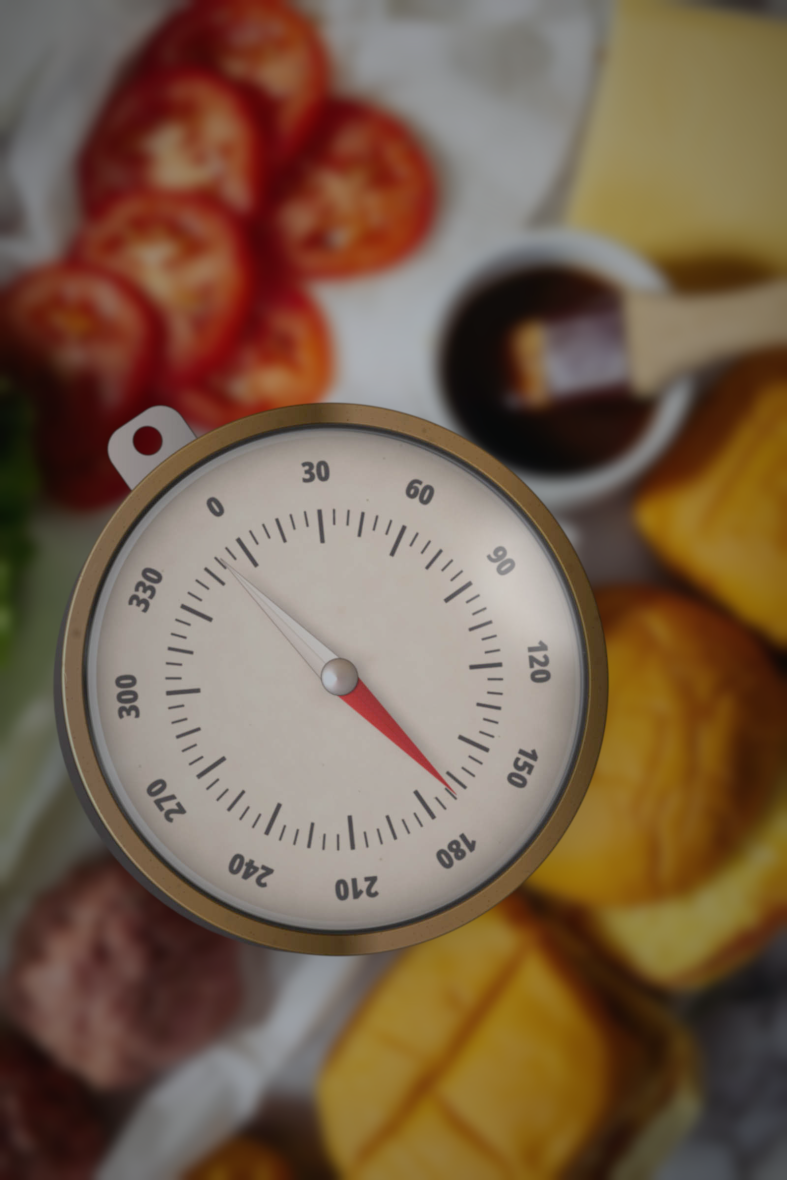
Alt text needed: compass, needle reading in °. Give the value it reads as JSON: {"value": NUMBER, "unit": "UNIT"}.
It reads {"value": 170, "unit": "°"}
